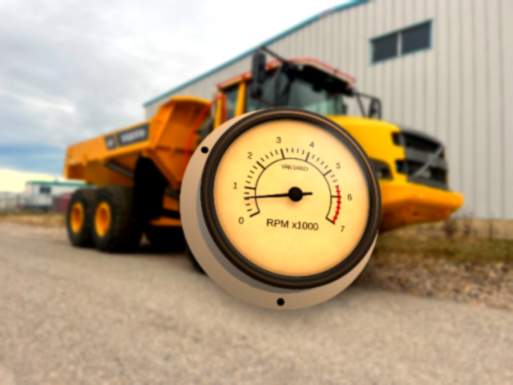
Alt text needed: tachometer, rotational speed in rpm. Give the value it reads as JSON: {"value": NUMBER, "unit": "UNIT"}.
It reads {"value": 600, "unit": "rpm"}
